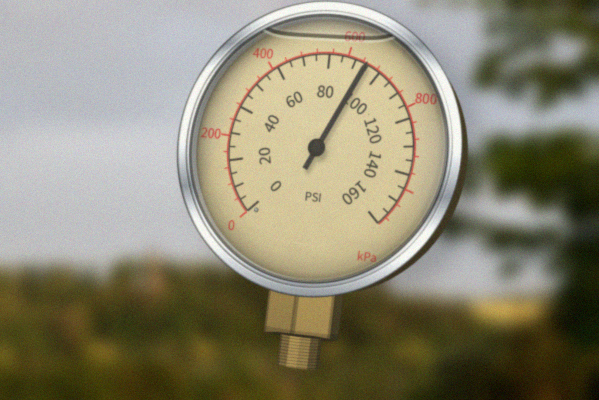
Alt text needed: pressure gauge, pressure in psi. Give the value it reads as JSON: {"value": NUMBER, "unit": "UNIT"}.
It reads {"value": 95, "unit": "psi"}
